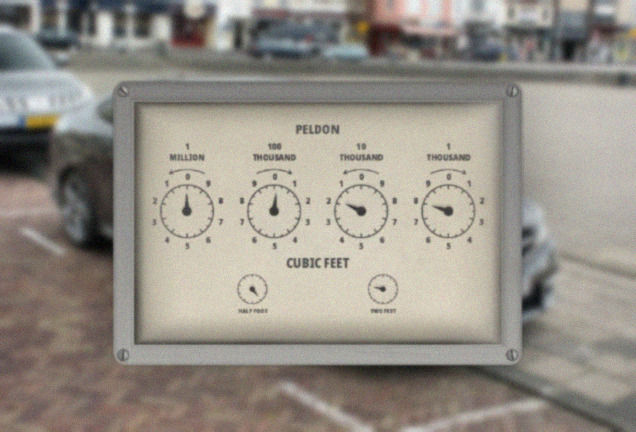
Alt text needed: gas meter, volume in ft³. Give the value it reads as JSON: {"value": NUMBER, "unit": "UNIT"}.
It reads {"value": 1800, "unit": "ft³"}
